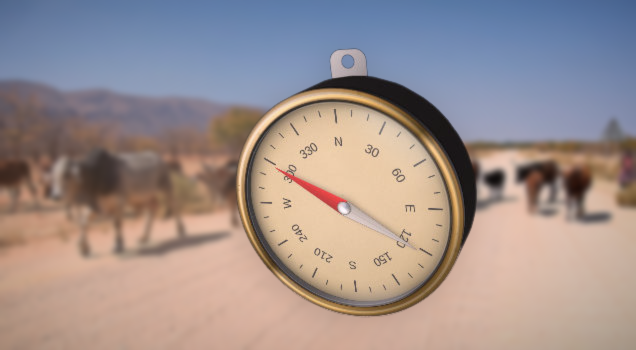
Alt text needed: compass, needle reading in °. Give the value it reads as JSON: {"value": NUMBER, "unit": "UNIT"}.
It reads {"value": 300, "unit": "°"}
